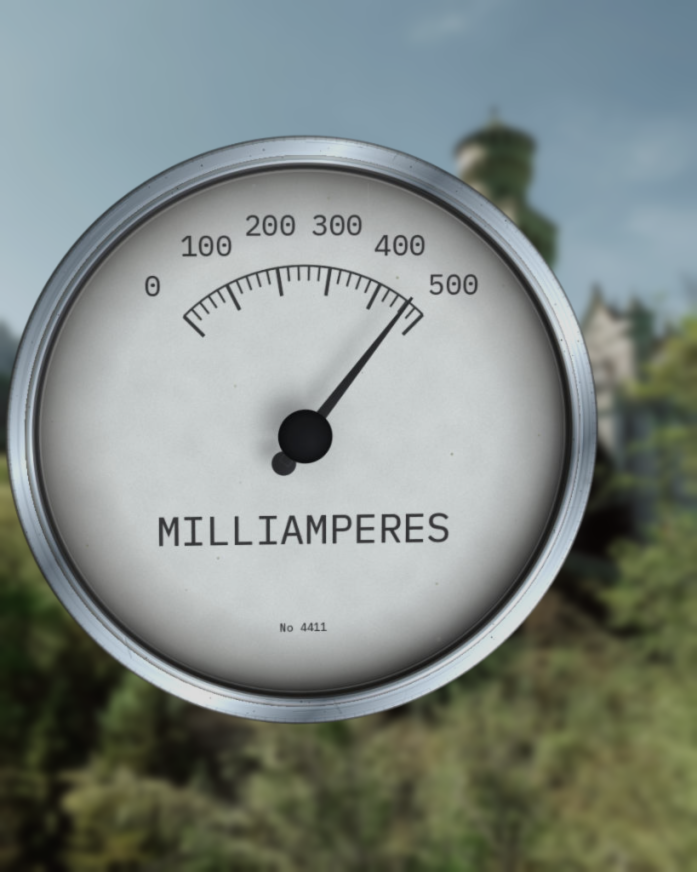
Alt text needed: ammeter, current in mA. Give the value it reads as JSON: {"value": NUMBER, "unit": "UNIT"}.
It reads {"value": 460, "unit": "mA"}
